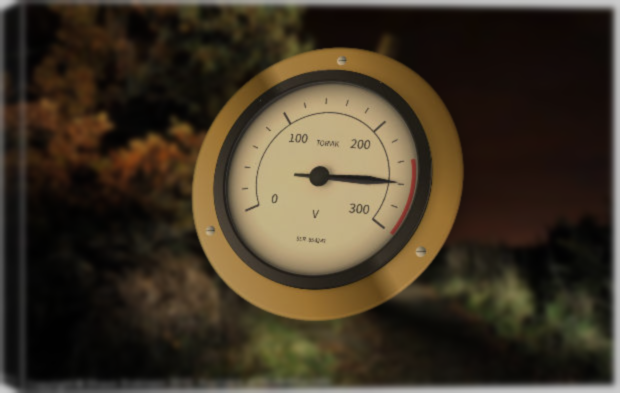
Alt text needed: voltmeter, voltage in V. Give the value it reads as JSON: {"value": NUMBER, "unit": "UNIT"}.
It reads {"value": 260, "unit": "V"}
